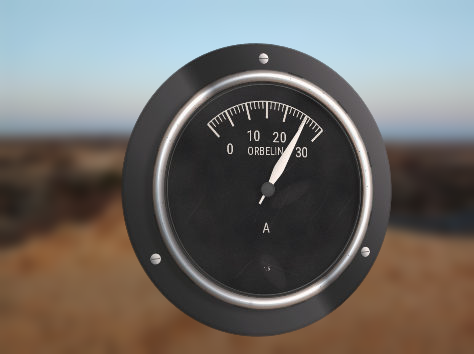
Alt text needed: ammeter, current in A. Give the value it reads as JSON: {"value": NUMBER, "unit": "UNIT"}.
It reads {"value": 25, "unit": "A"}
